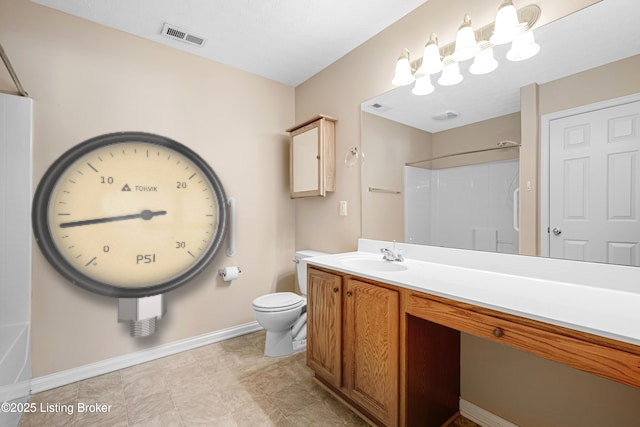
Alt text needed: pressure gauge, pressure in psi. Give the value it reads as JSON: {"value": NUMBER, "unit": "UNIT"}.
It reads {"value": 4, "unit": "psi"}
